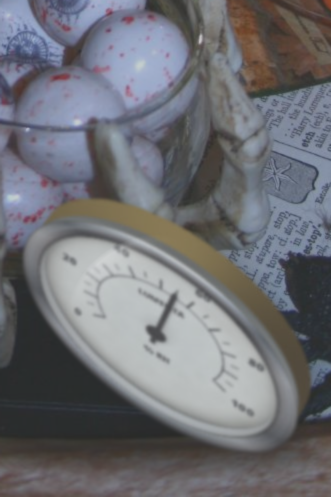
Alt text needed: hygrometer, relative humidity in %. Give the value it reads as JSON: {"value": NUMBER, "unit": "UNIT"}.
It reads {"value": 55, "unit": "%"}
